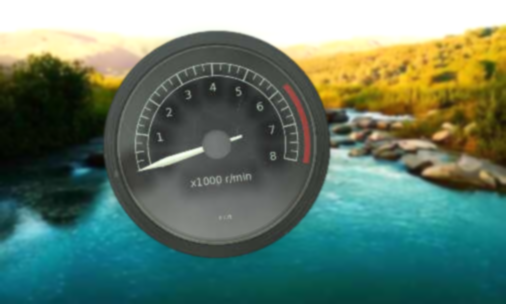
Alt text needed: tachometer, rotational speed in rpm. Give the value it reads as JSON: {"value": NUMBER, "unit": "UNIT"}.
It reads {"value": 0, "unit": "rpm"}
